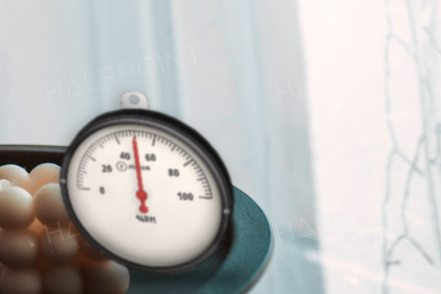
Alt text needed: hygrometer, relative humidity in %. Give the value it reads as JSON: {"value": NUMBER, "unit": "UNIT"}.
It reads {"value": 50, "unit": "%"}
